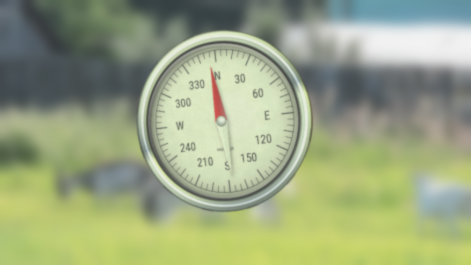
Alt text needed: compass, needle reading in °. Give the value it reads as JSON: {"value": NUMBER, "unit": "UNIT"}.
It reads {"value": 355, "unit": "°"}
